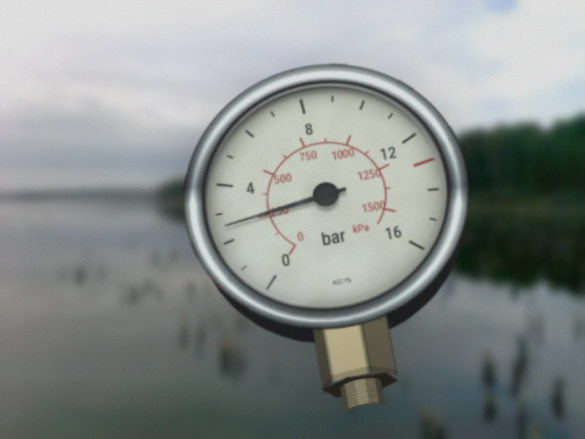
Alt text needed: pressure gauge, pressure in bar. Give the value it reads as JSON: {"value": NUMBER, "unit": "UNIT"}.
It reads {"value": 2.5, "unit": "bar"}
